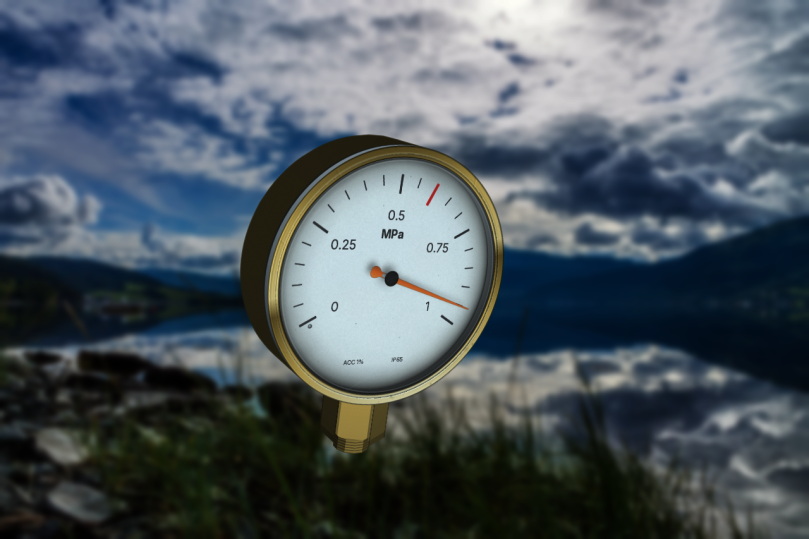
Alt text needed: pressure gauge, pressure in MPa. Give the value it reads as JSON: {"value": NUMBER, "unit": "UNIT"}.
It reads {"value": 0.95, "unit": "MPa"}
